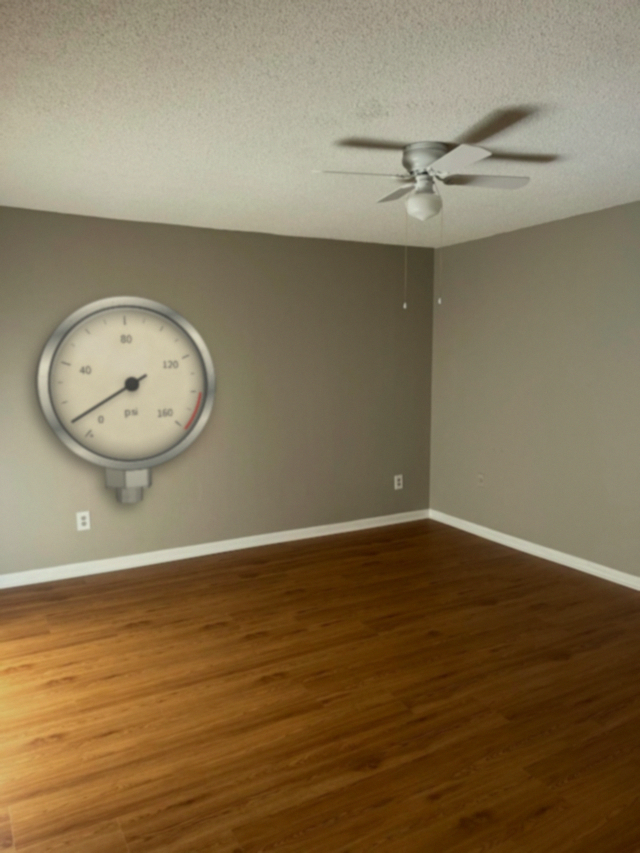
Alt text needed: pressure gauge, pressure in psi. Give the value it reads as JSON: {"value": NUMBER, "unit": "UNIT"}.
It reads {"value": 10, "unit": "psi"}
